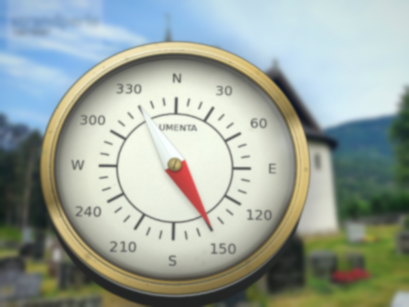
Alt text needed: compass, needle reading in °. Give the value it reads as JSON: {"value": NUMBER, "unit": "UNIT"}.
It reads {"value": 150, "unit": "°"}
